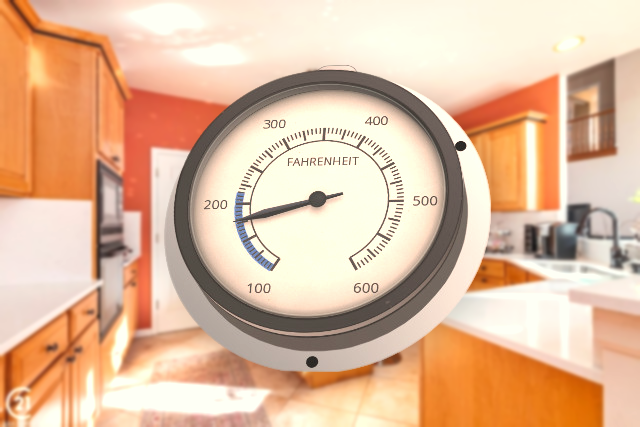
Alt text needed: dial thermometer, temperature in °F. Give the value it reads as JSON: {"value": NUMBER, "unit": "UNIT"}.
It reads {"value": 175, "unit": "°F"}
